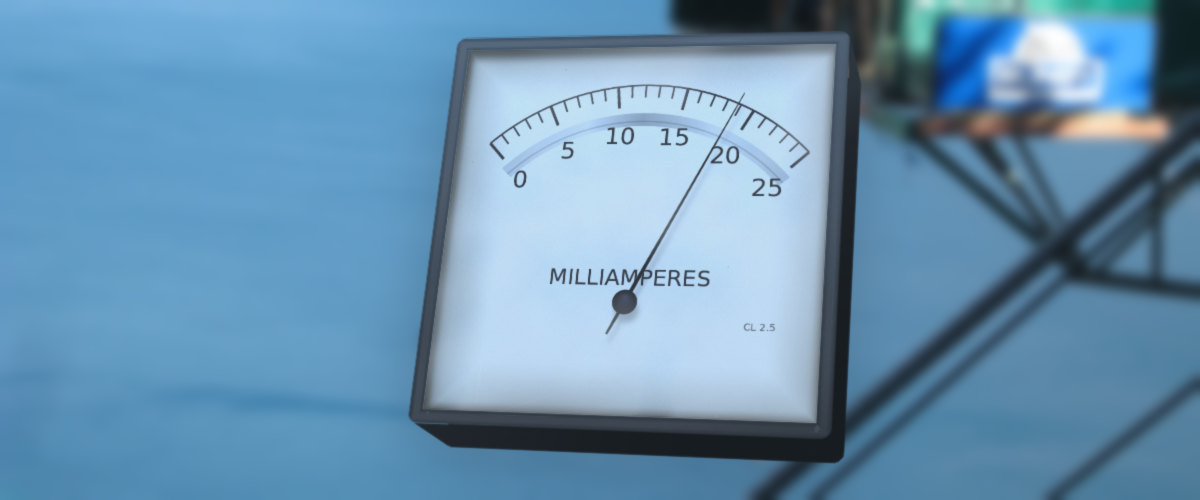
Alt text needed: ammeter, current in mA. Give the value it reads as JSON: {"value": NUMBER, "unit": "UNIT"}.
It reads {"value": 19, "unit": "mA"}
